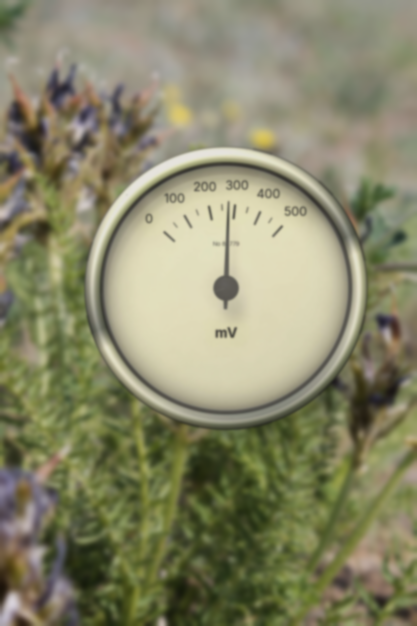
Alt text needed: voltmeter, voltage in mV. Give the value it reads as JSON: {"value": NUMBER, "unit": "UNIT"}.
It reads {"value": 275, "unit": "mV"}
